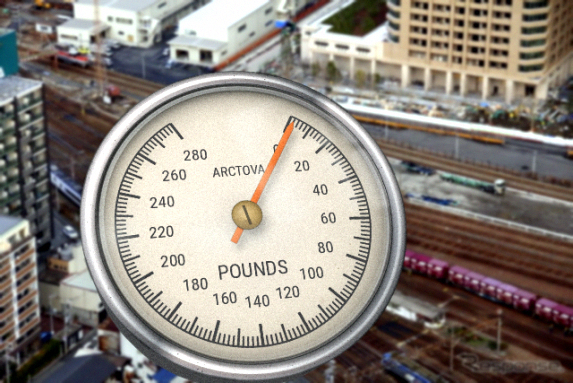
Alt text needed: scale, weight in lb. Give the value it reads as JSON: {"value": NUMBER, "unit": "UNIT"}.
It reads {"value": 2, "unit": "lb"}
